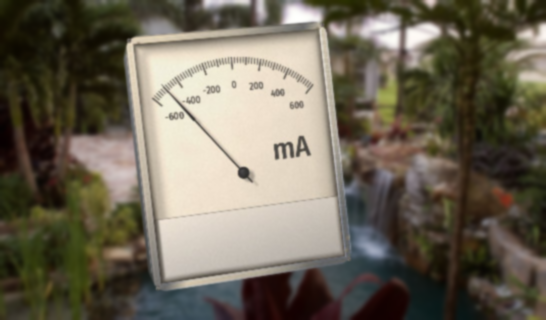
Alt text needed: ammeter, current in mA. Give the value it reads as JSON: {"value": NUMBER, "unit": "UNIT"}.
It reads {"value": -500, "unit": "mA"}
